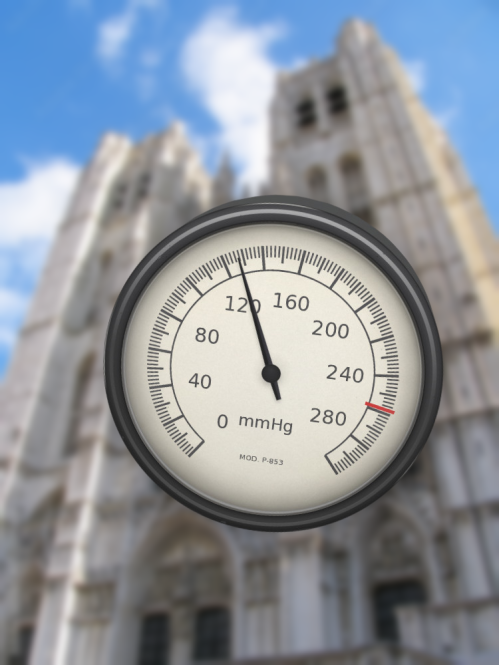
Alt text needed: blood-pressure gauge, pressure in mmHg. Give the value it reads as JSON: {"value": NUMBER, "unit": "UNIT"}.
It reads {"value": 128, "unit": "mmHg"}
